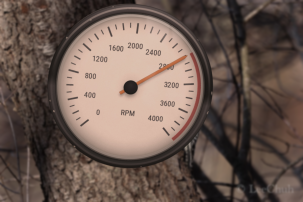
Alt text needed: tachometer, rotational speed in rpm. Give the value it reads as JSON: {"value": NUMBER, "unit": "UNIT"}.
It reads {"value": 2800, "unit": "rpm"}
